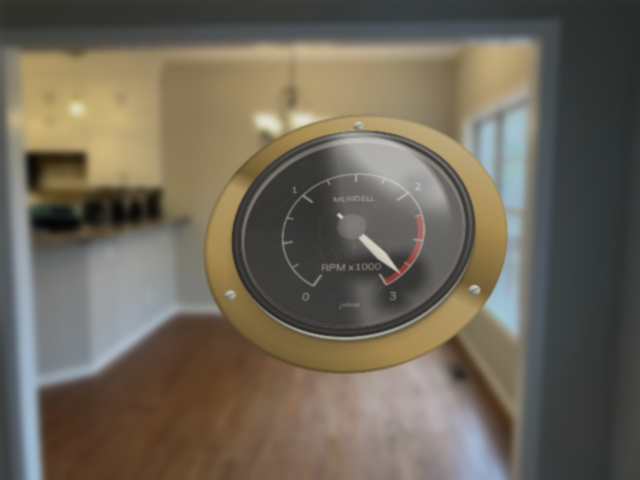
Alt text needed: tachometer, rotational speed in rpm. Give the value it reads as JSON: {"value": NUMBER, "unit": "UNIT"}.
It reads {"value": 2875, "unit": "rpm"}
